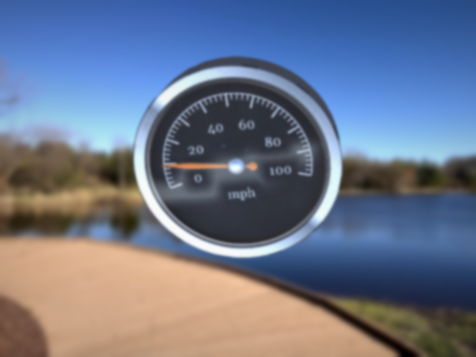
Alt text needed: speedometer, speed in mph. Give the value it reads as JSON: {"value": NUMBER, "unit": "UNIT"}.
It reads {"value": 10, "unit": "mph"}
